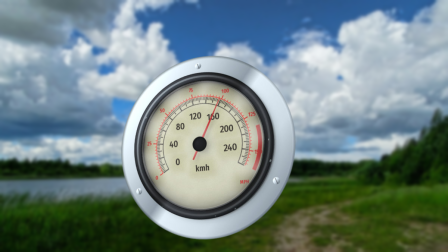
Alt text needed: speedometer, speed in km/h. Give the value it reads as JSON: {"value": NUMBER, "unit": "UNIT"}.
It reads {"value": 160, "unit": "km/h"}
